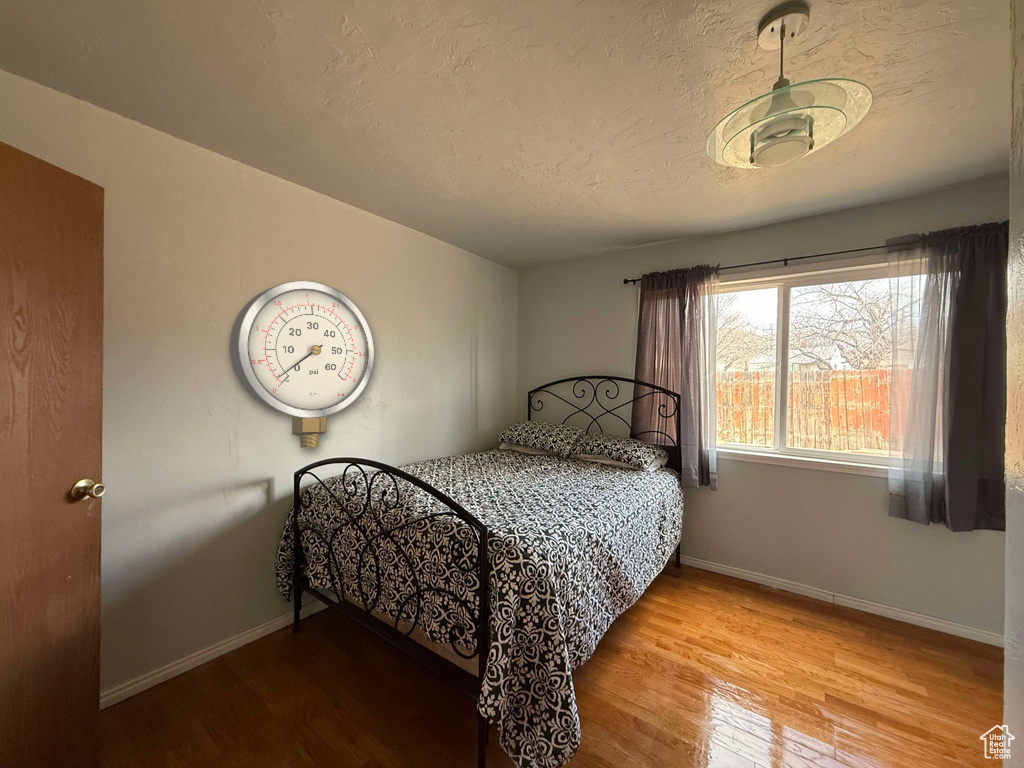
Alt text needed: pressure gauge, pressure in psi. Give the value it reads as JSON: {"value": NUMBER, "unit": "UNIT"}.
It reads {"value": 2, "unit": "psi"}
